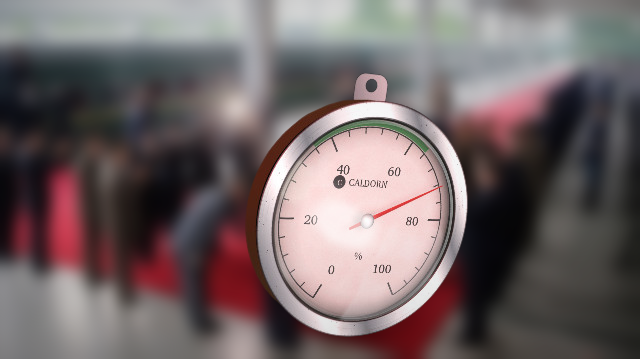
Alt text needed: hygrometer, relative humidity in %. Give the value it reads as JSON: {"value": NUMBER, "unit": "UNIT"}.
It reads {"value": 72, "unit": "%"}
